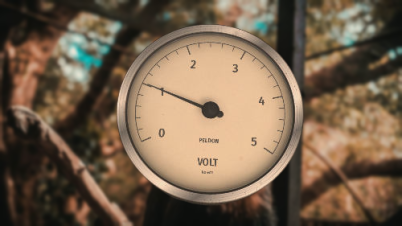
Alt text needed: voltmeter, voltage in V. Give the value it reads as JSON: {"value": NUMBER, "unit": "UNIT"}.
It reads {"value": 1, "unit": "V"}
